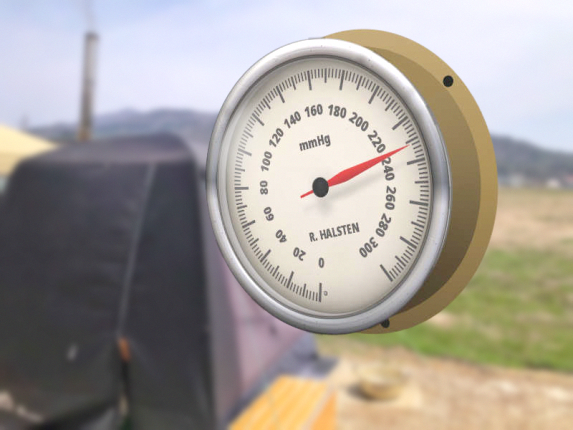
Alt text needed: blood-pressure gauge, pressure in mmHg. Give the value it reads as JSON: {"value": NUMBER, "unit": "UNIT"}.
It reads {"value": 232, "unit": "mmHg"}
